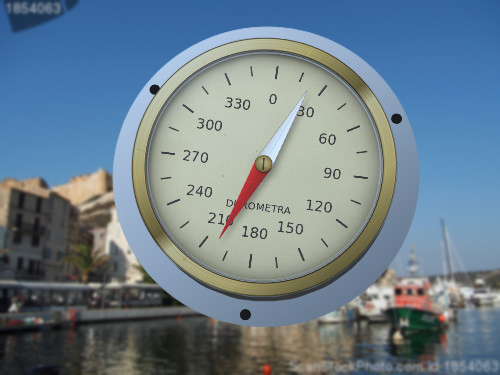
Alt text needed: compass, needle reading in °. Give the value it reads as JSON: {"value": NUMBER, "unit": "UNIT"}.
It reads {"value": 202.5, "unit": "°"}
